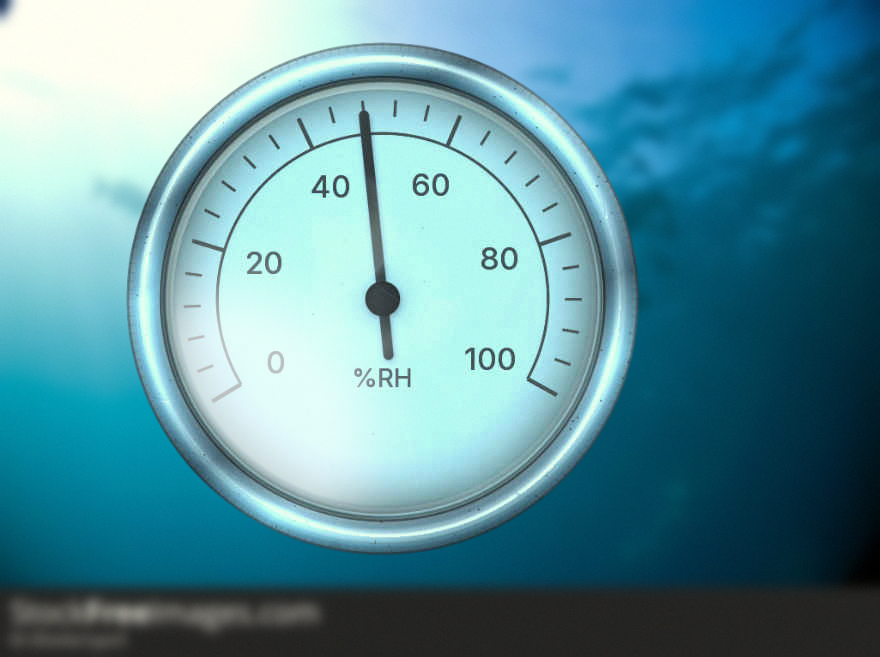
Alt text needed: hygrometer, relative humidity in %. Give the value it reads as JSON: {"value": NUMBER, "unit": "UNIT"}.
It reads {"value": 48, "unit": "%"}
